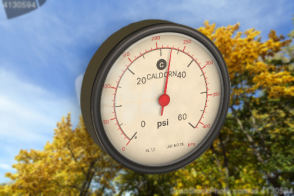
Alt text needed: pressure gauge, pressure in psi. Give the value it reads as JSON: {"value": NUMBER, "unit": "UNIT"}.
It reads {"value": 32.5, "unit": "psi"}
